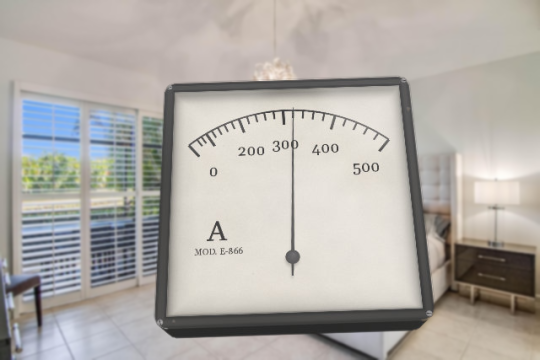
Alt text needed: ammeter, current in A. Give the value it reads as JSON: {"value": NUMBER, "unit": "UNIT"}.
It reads {"value": 320, "unit": "A"}
